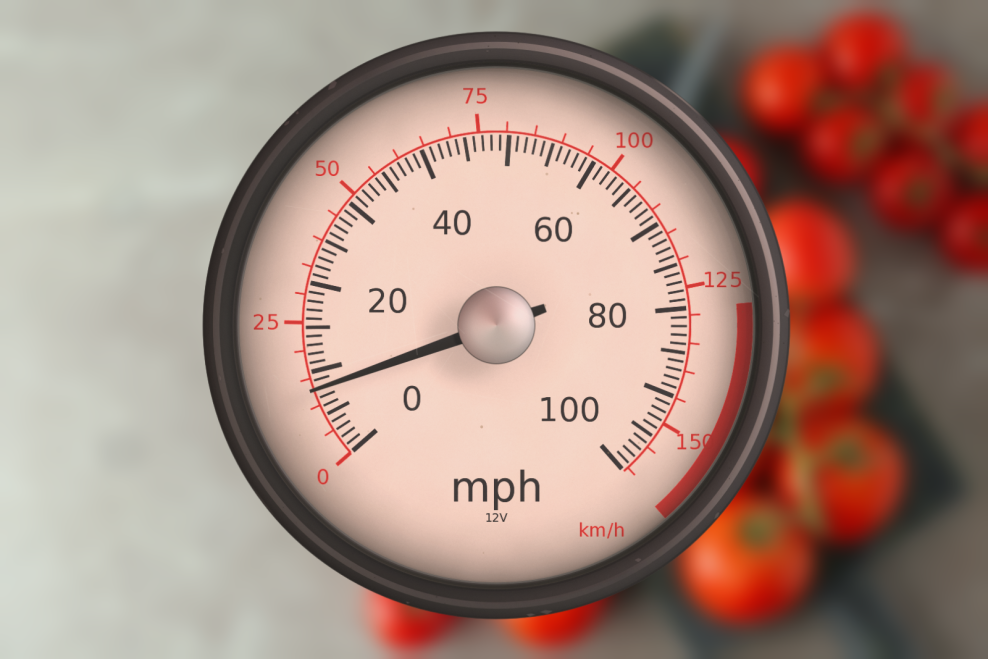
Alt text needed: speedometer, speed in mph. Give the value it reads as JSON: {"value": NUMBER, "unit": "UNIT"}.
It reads {"value": 8, "unit": "mph"}
